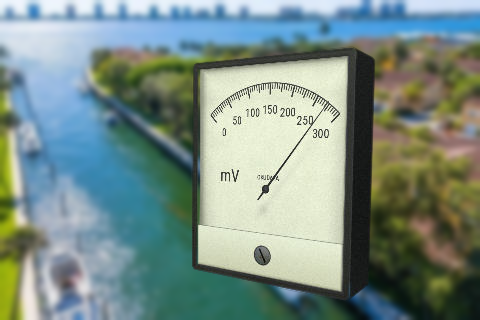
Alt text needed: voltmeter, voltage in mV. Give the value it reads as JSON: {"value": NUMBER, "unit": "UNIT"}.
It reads {"value": 275, "unit": "mV"}
